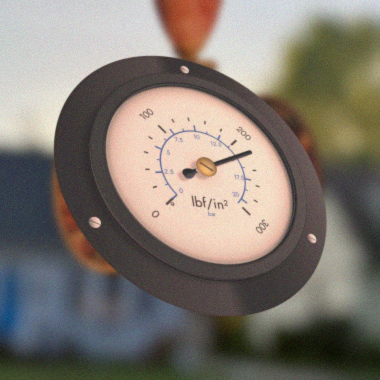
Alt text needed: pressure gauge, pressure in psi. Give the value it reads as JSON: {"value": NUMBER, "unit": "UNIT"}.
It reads {"value": 220, "unit": "psi"}
